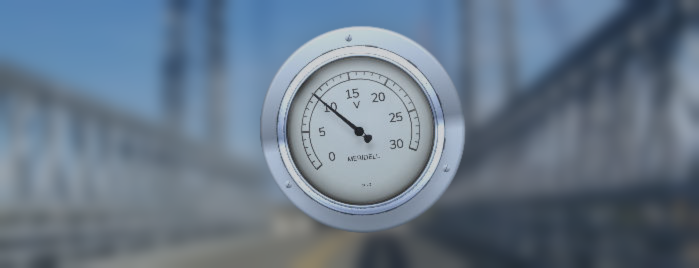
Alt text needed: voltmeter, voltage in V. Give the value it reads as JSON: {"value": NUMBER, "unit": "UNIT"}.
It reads {"value": 10, "unit": "V"}
